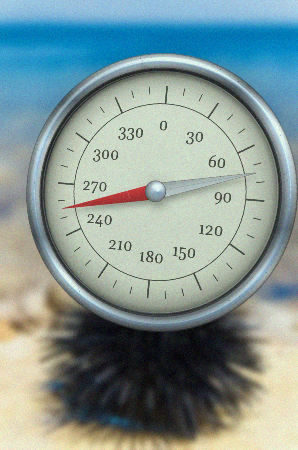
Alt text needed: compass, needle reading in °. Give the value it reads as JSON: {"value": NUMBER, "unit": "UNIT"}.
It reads {"value": 255, "unit": "°"}
